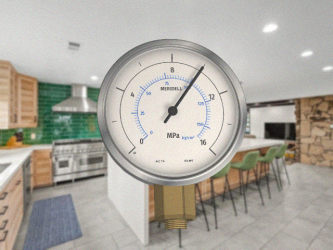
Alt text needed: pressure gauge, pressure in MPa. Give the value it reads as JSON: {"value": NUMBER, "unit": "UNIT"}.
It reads {"value": 10, "unit": "MPa"}
